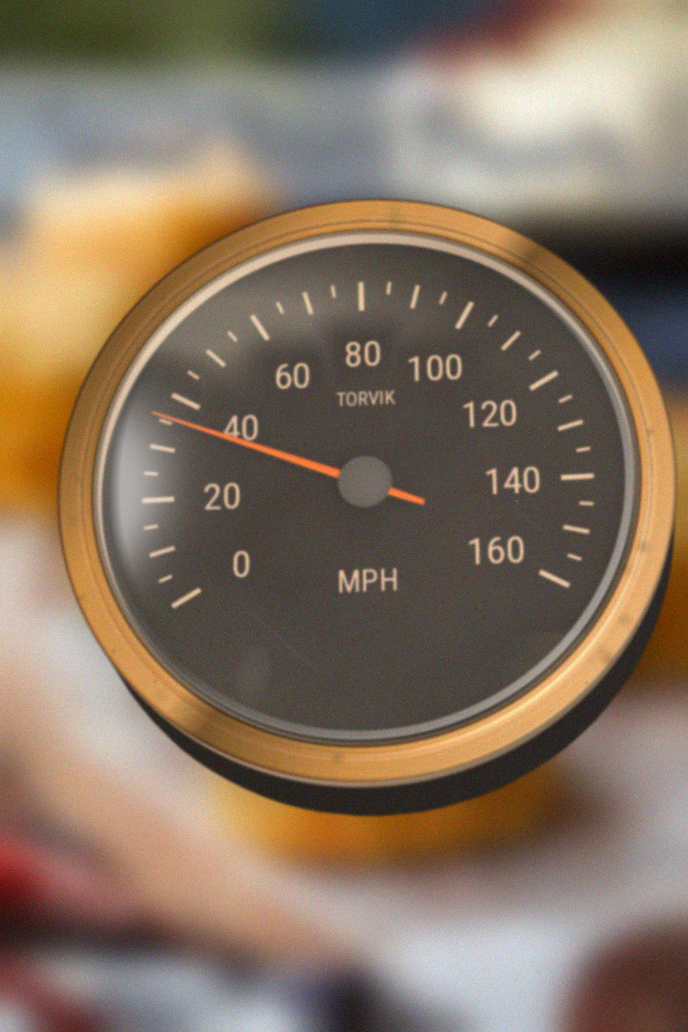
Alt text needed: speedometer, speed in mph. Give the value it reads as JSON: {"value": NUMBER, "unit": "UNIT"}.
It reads {"value": 35, "unit": "mph"}
